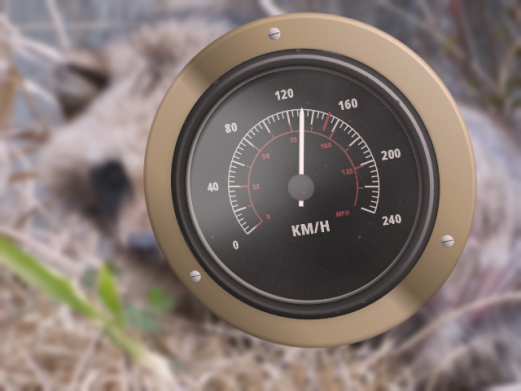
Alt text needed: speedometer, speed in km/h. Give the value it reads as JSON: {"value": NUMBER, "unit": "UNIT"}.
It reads {"value": 132, "unit": "km/h"}
